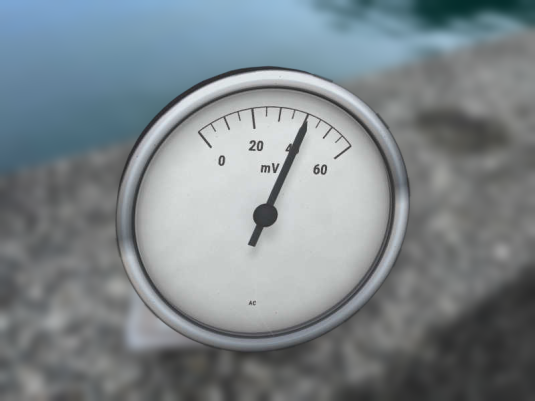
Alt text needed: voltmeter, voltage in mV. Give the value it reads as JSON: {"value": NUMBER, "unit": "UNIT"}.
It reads {"value": 40, "unit": "mV"}
